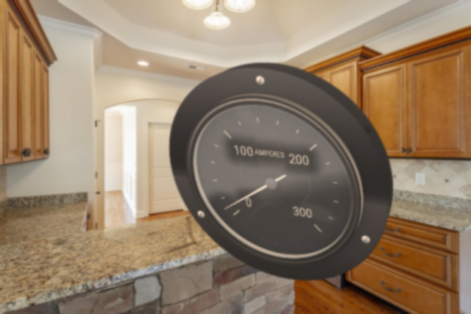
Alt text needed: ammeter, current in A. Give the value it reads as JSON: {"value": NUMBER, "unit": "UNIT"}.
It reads {"value": 10, "unit": "A"}
